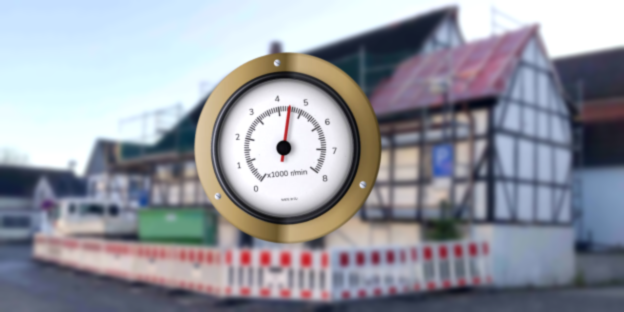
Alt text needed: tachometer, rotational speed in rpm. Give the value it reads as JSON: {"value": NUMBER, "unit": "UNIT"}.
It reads {"value": 4500, "unit": "rpm"}
